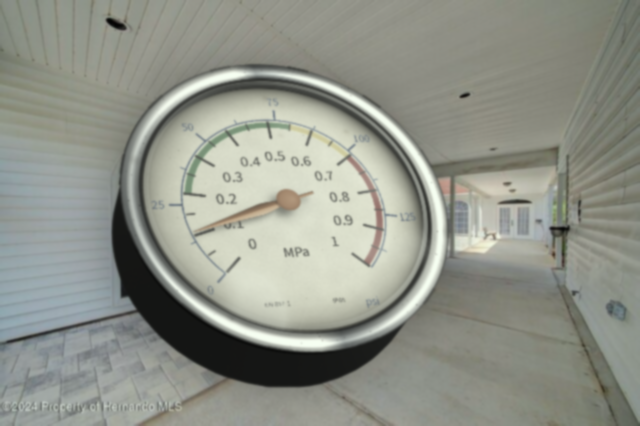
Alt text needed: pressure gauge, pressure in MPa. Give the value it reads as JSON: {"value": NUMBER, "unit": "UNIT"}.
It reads {"value": 0.1, "unit": "MPa"}
